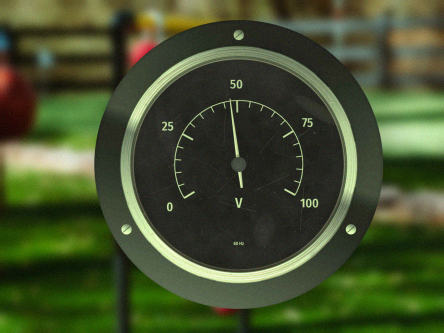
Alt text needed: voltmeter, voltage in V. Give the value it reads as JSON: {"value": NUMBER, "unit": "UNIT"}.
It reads {"value": 47.5, "unit": "V"}
